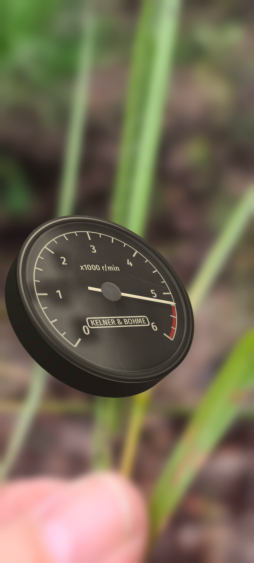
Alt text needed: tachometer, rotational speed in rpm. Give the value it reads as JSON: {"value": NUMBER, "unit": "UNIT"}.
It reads {"value": 5250, "unit": "rpm"}
